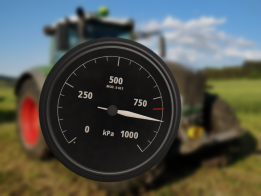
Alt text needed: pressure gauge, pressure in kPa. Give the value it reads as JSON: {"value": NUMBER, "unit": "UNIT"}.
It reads {"value": 850, "unit": "kPa"}
